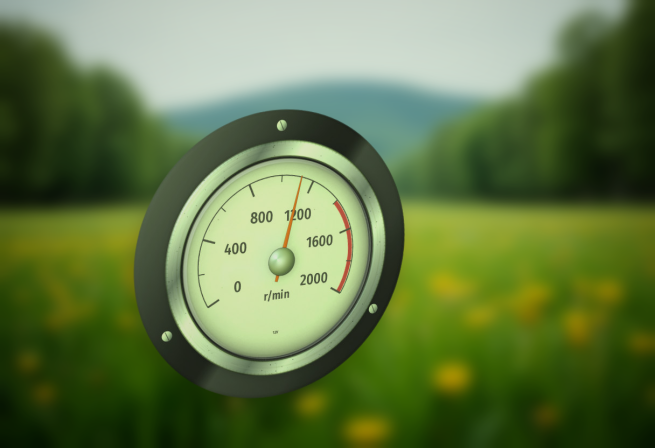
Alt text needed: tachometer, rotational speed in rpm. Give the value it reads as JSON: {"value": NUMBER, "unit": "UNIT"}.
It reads {"value": 1100, "unit": "rpm"}
